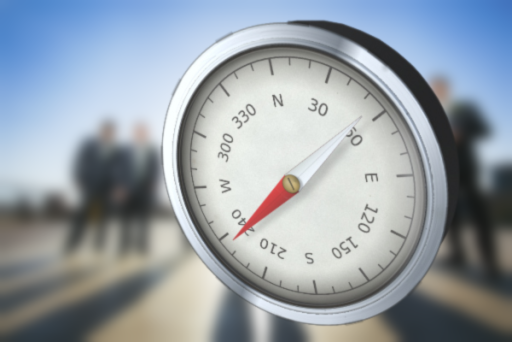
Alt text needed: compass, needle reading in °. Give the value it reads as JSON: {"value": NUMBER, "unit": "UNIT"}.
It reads {"value": 235, "unit": "°"}
